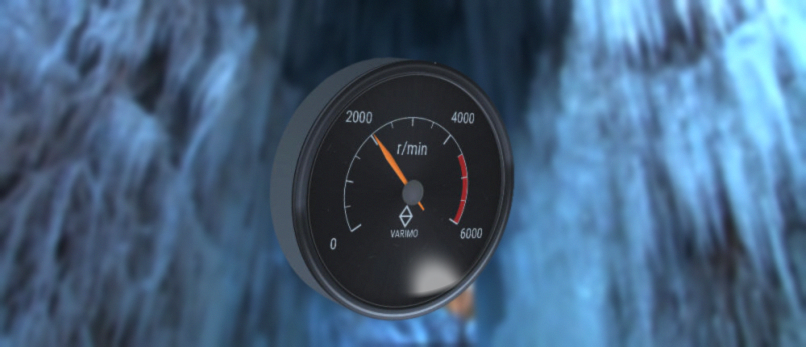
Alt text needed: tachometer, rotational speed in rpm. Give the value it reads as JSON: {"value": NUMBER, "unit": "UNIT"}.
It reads {"value": 2000, "unit": "rpm"}
